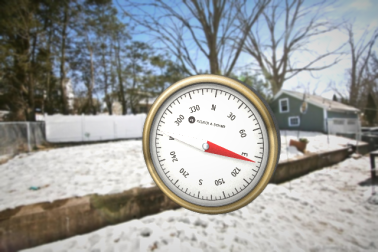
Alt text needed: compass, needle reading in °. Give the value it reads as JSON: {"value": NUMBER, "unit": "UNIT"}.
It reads {"value": 95, "unit": "°"}
